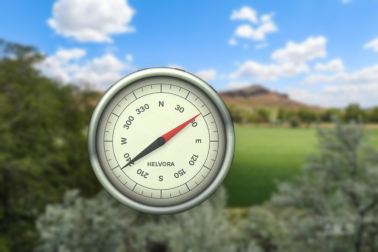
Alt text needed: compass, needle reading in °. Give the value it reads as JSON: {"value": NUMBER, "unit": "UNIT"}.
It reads {"value": 55, "unit": "°"}
